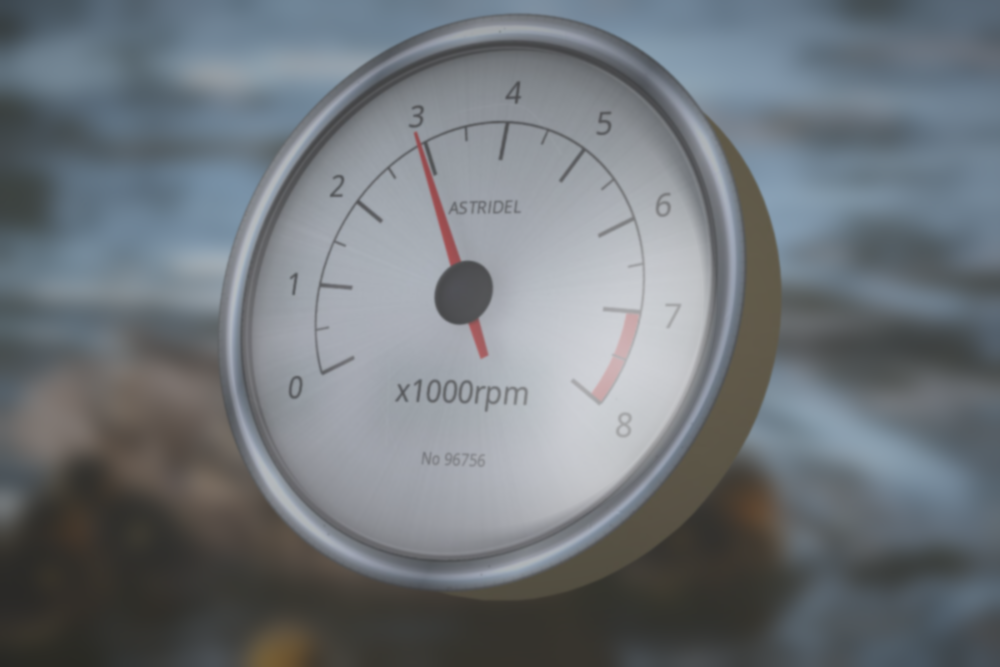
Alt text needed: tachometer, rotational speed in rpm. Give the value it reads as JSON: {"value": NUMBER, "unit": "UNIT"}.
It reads {"value": 3000, "unit": "rpm"}
